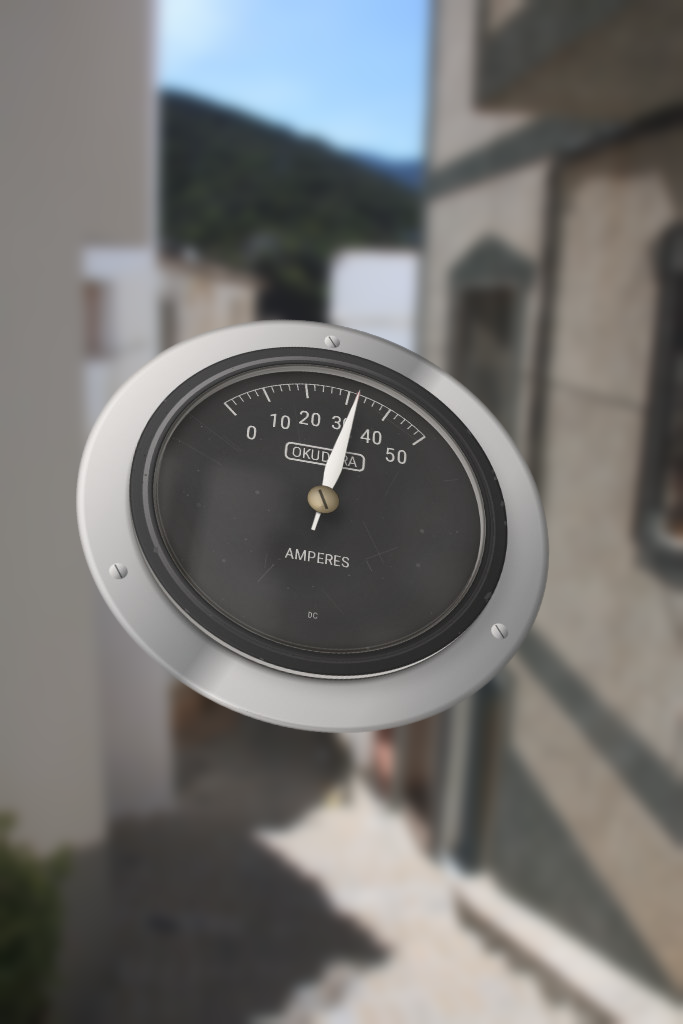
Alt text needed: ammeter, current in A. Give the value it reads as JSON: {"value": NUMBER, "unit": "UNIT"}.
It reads {"value": 32, "unit": "A"}
